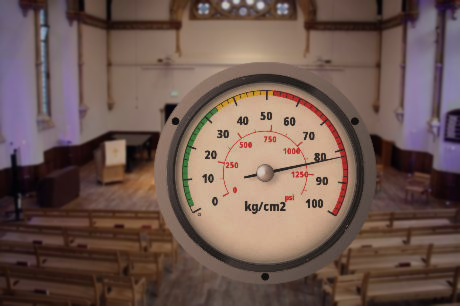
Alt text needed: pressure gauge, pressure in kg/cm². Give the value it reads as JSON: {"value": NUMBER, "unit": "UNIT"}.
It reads {"value": 82, "unit": "kg/cm²"}
